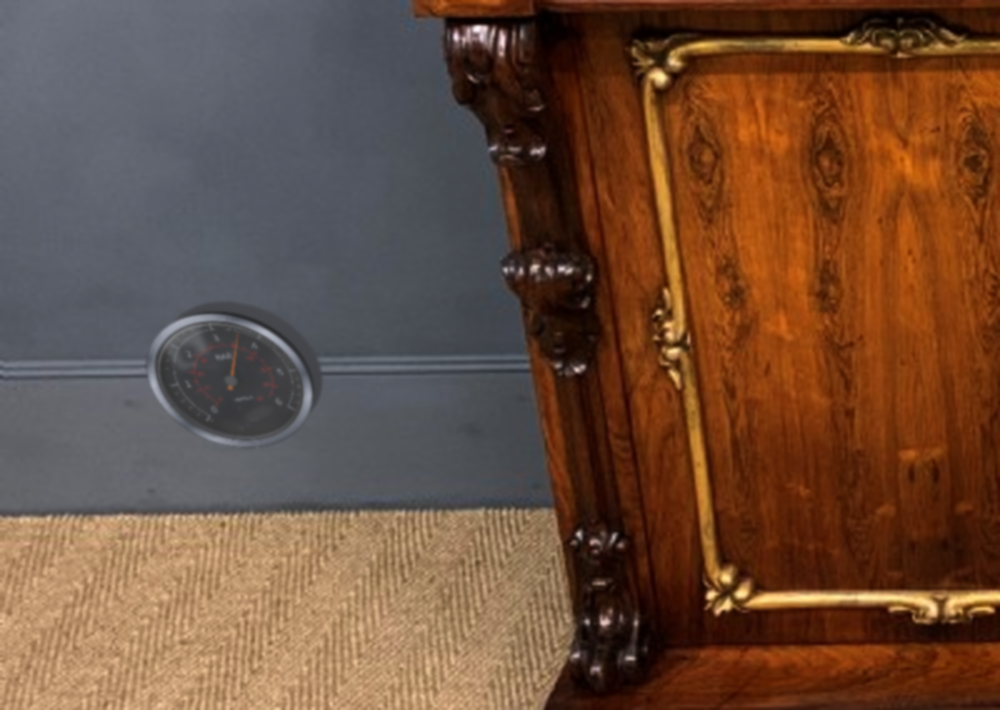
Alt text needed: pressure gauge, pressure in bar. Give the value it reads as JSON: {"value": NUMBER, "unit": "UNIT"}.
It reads {"value": 3.6, "unit": "bar"}
